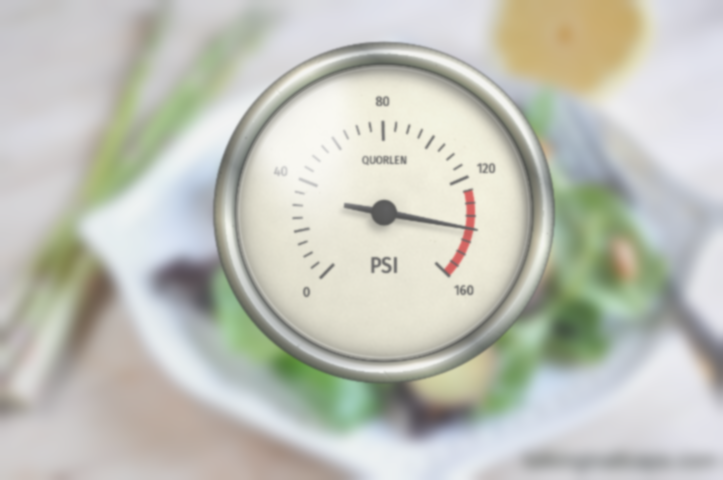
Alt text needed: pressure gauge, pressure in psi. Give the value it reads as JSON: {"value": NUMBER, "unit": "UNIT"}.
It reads {"value": 140, "unit": "psi"}
